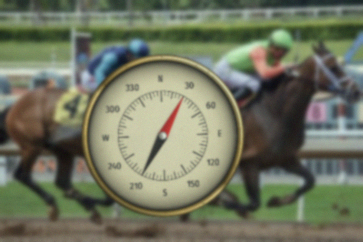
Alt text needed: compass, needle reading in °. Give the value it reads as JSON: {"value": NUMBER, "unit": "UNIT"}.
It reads {"value": 30, "unit": "°"}
